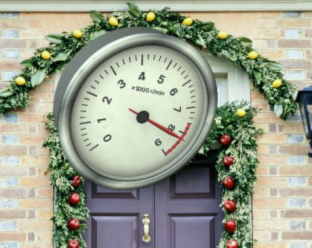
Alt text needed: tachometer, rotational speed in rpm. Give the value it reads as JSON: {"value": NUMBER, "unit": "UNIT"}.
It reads {"value": 8200, "unit": "rpm"}
